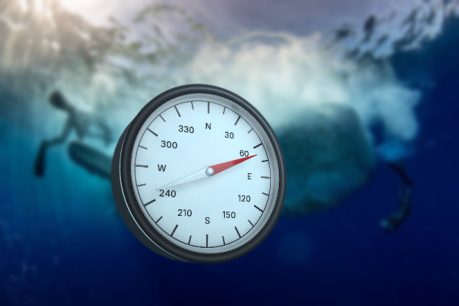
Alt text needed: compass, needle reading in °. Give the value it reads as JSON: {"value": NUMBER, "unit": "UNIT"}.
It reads {"value": 67.5, "unit": "°"}
